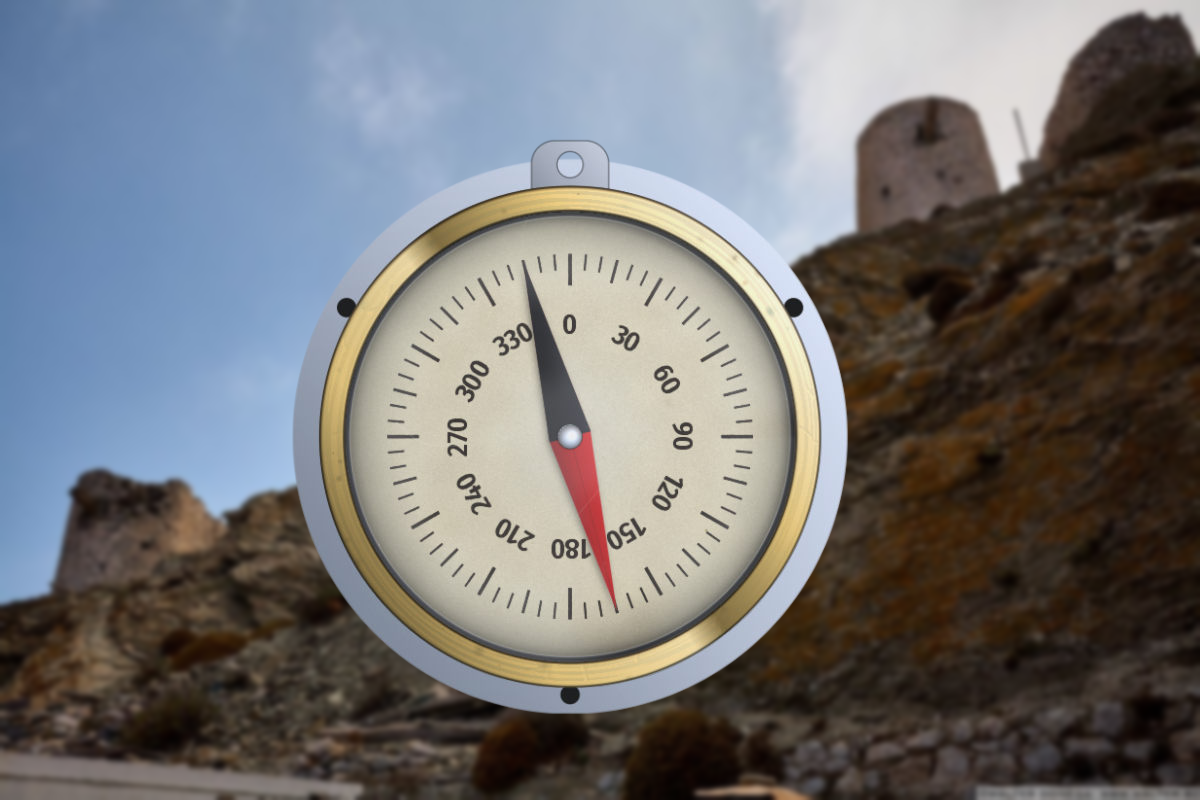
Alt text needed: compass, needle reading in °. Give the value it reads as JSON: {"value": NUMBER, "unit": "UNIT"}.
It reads {"value": 165, "unit": "°"}
